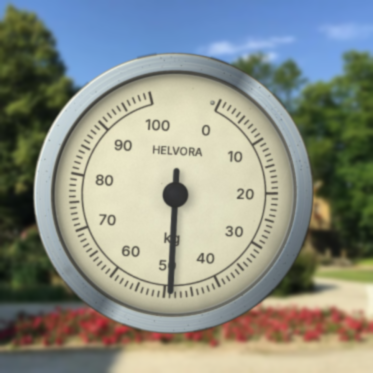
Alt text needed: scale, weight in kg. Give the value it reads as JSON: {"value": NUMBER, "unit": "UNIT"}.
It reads {"value": 49, "unit": "kg"}
